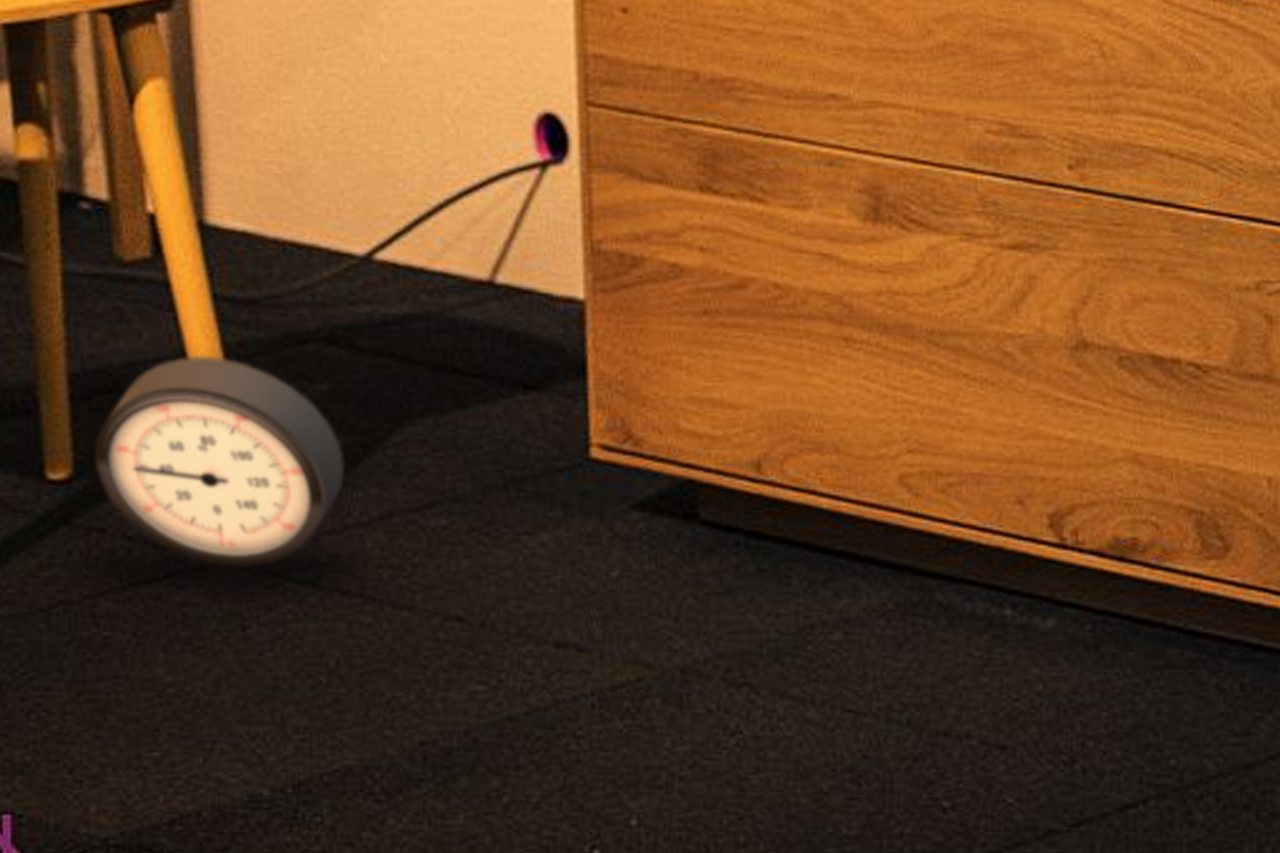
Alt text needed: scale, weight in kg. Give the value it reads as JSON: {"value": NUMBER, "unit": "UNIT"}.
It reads {"value": 40, "unit": "kg"}
